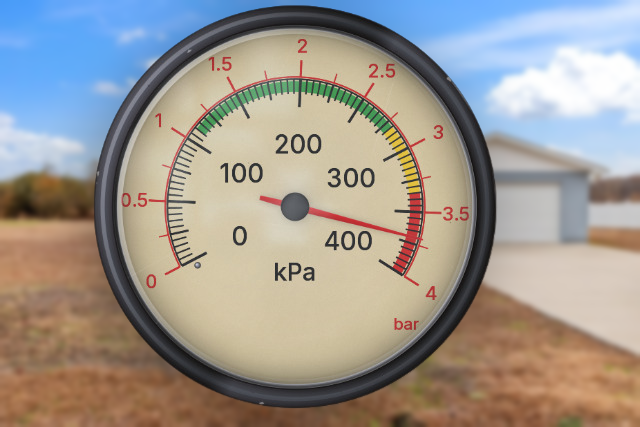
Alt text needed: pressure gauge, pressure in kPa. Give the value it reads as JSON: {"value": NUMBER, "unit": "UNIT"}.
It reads {"value": 370, "unit": "kPa"}
